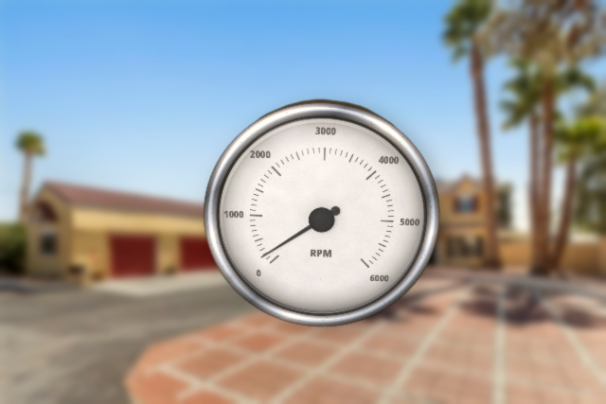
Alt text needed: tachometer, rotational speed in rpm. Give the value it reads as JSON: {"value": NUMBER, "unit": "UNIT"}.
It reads {"value": 200, "unit": "rpm"}
